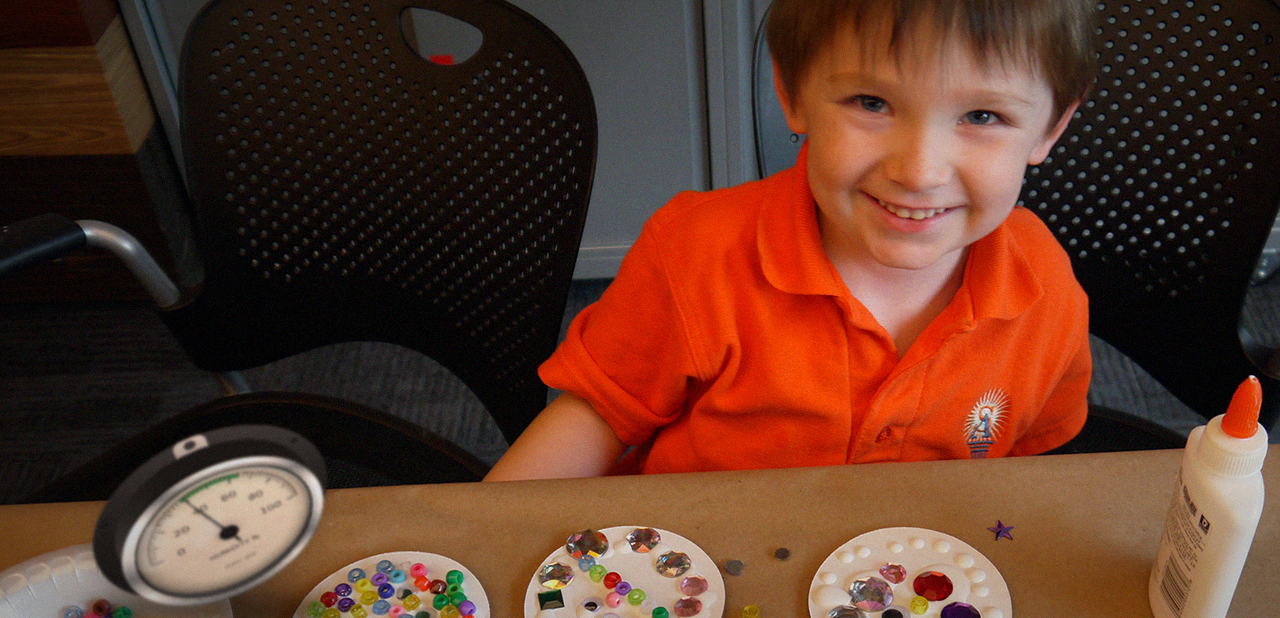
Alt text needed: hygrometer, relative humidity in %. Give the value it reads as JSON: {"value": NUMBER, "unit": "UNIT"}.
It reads {"value": 40, "unit": "%"}
